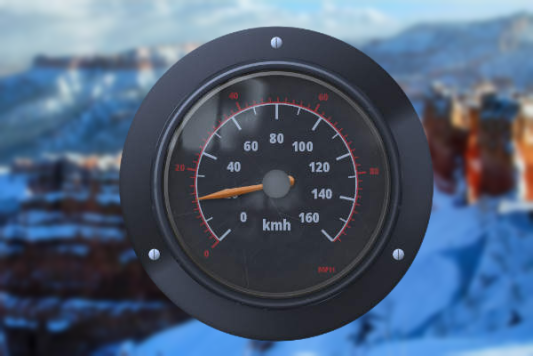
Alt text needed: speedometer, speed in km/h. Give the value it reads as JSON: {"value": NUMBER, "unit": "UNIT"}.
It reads {"value": 20, "unit": "km/h"}
